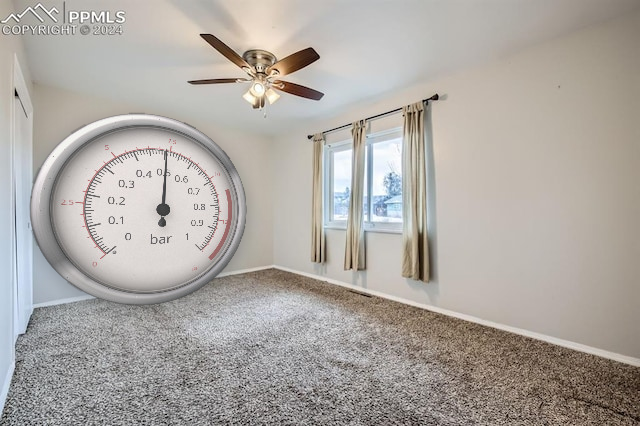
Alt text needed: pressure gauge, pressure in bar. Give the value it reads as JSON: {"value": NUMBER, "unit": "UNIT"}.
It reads {"value": 0.5, "unit": "bar"}
